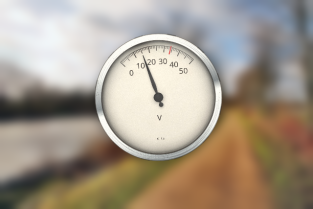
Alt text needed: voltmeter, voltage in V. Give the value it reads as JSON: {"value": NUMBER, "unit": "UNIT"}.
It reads {"value": 15, "unit": "V"}
